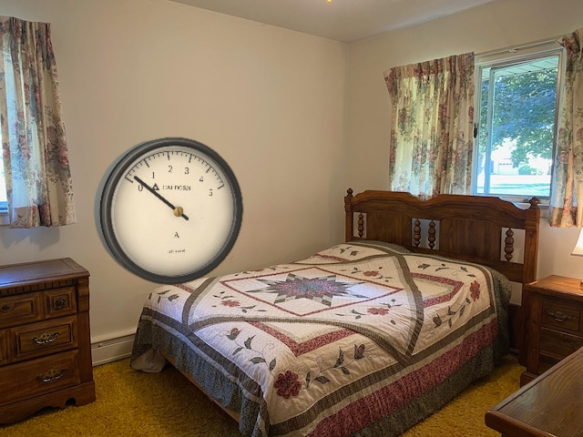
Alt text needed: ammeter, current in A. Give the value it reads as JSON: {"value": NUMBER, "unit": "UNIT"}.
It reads {"value": 0.2, "unit": "A"}
